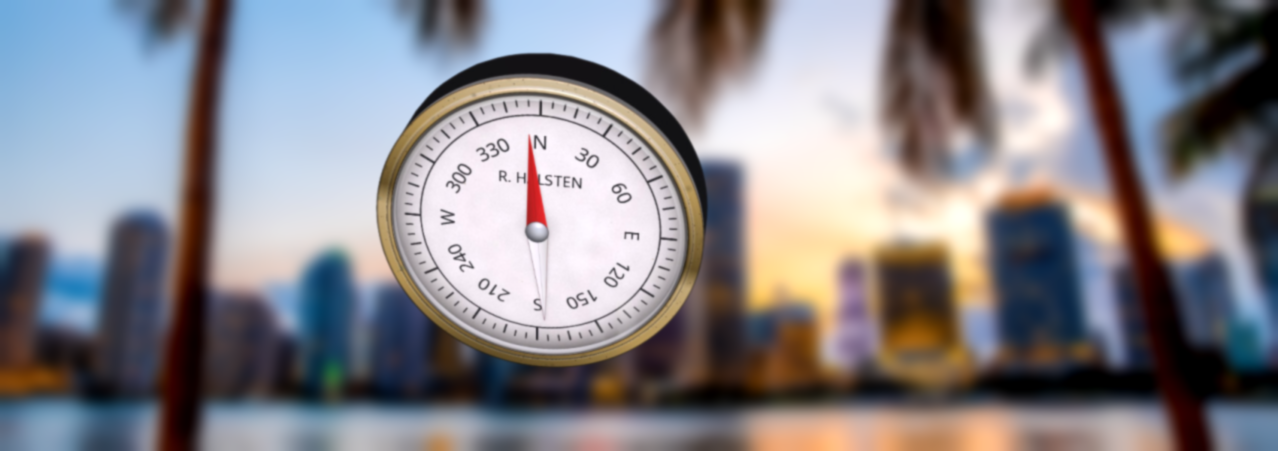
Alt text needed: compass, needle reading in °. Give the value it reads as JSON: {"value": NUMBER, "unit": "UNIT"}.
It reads {"value": 355, "unit": "°"}
